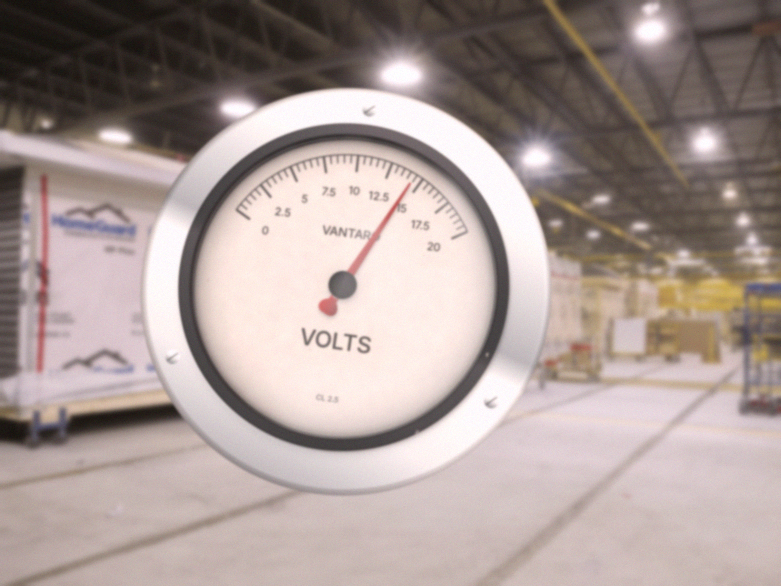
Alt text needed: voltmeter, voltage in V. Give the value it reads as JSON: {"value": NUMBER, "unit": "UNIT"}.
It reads {"value": 14.5, "unit": "V"}
